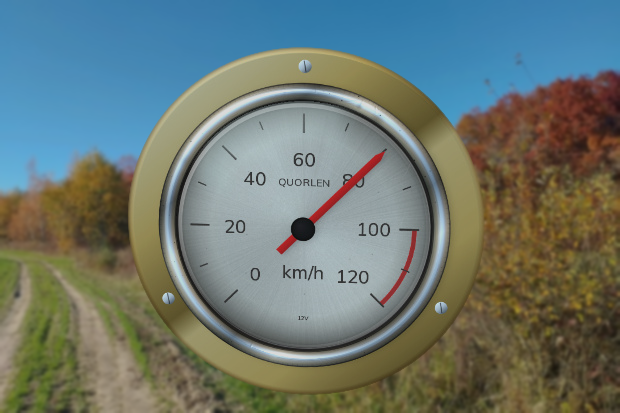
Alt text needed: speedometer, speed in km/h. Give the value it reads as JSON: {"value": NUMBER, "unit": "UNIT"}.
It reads {"value": 80, "unit": "km/h"}
